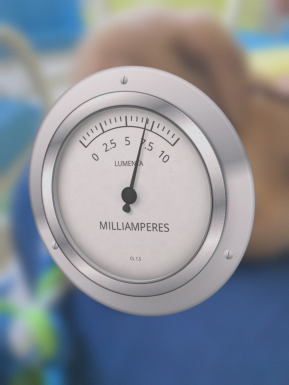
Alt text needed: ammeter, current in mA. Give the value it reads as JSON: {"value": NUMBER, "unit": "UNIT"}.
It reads {"value": 7, "unit": "mA"}
